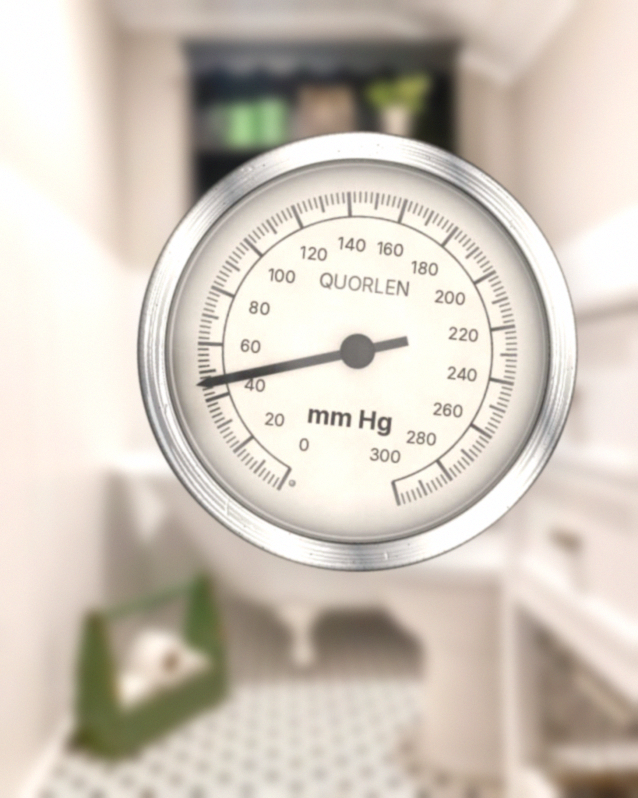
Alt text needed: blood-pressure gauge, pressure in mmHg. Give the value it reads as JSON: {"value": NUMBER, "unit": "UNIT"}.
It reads {"value": 46, "unit": "mmHg"}
